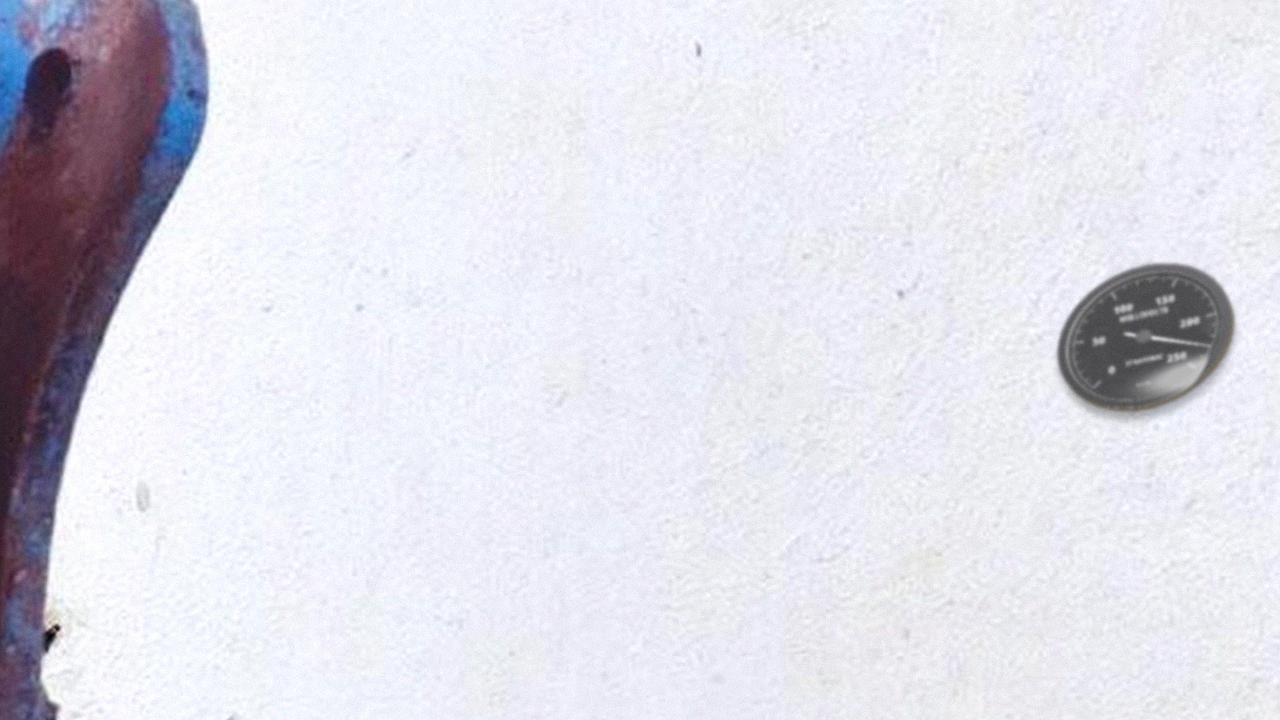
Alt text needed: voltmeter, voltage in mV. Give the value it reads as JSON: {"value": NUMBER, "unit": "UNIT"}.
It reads {"value": 230, "unit": "mV"}
